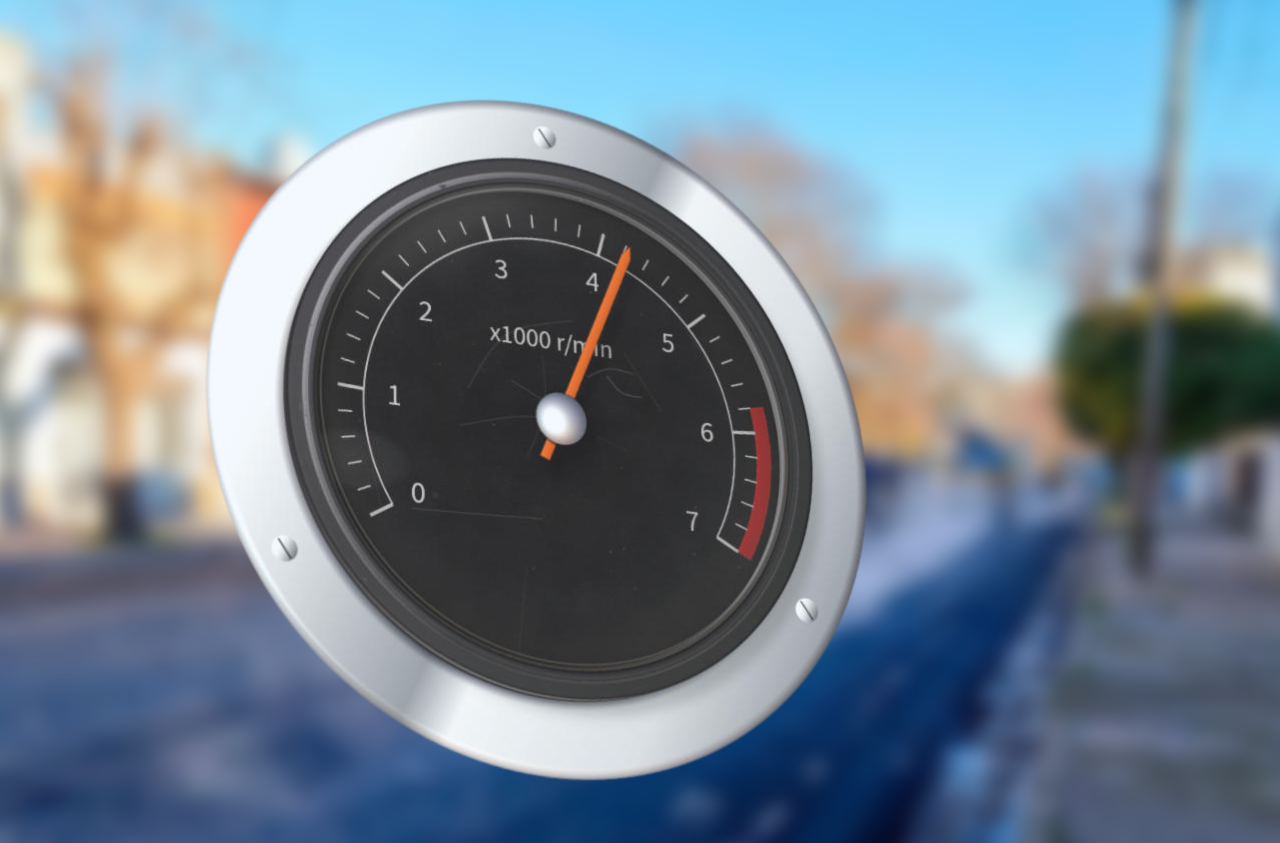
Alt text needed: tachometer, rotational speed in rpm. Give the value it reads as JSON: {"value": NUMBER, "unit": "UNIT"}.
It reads {"value": 4200, "unit": "rpm"}
